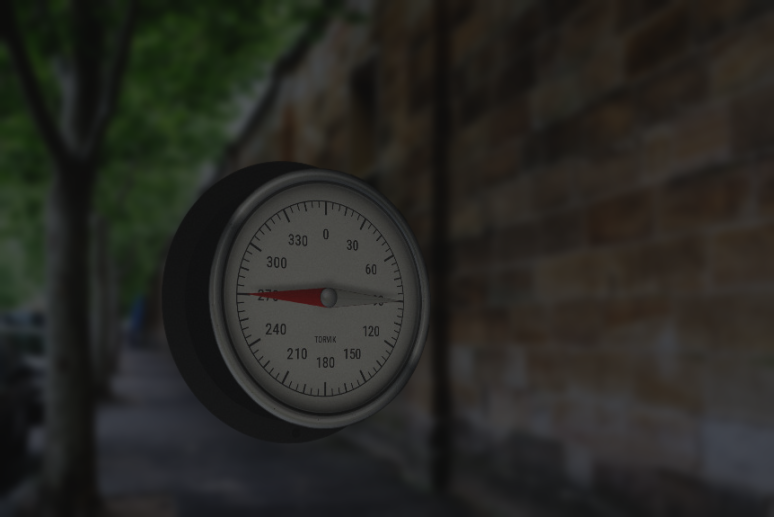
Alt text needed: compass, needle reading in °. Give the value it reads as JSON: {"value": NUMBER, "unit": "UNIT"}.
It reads {"value": 270, "unit": "°"}
